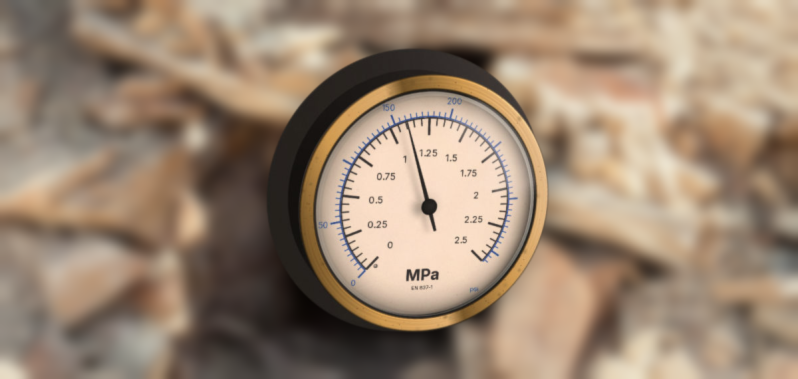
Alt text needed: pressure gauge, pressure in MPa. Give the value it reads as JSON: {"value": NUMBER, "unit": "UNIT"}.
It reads {"value": 1.1, "unit": "MPa"}
